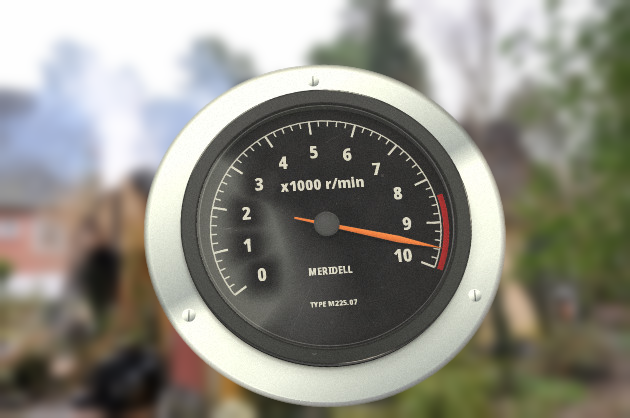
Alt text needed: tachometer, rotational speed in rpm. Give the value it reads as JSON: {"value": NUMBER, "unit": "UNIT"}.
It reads {"value": 9600, "unit": "rpm"}
